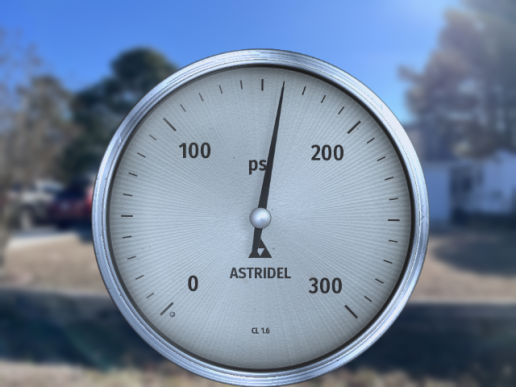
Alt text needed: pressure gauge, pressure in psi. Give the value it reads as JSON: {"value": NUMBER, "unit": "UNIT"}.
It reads {"value": 160, "unit": "psi"}
